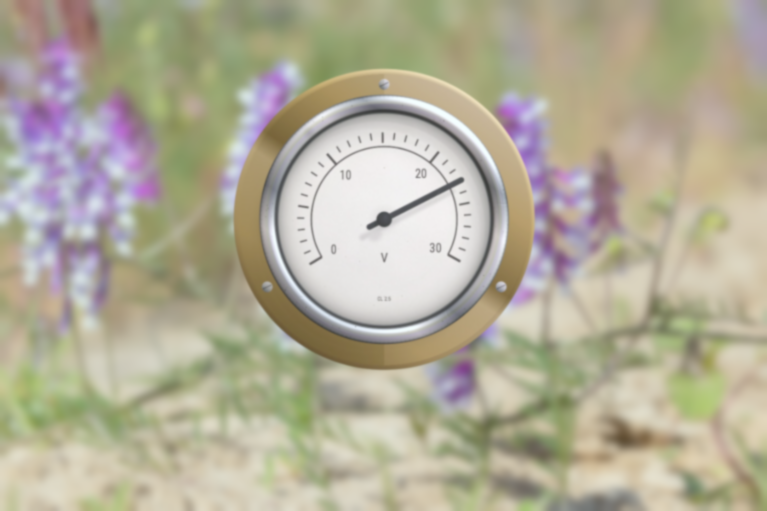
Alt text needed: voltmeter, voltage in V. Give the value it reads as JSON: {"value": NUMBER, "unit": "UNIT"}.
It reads {"value": 23, "unit": "V"}
